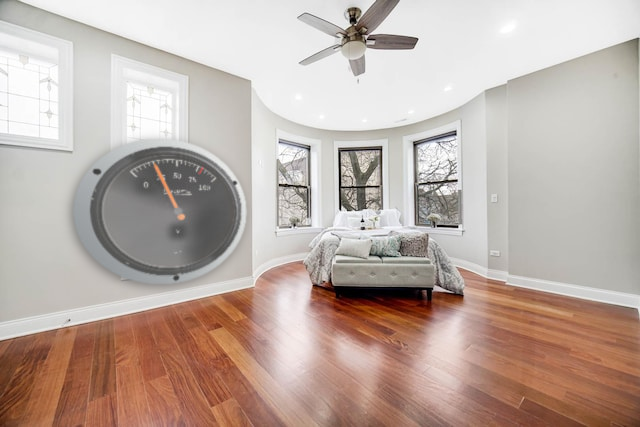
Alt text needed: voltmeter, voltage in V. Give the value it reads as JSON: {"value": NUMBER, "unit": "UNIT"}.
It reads {"value": 25, "unit": "V"}
